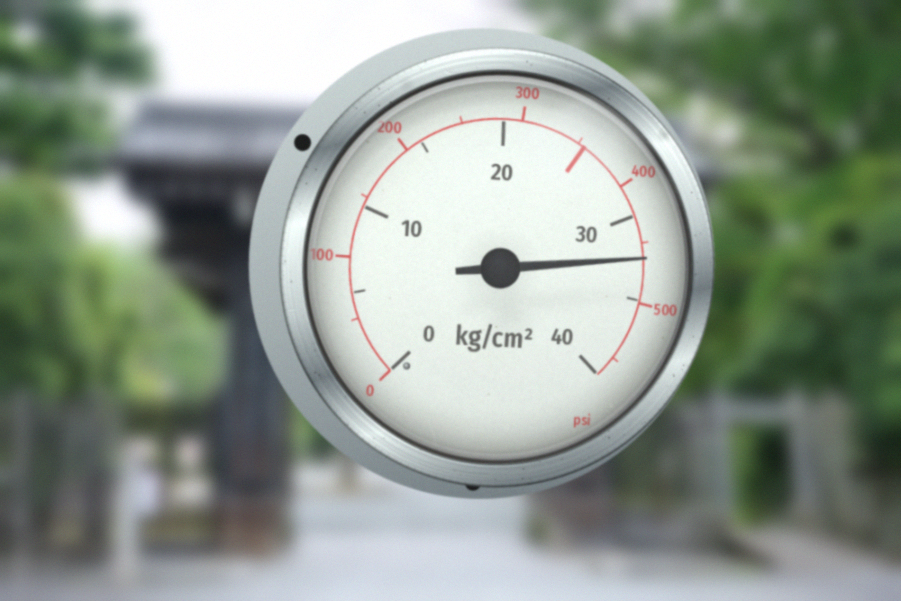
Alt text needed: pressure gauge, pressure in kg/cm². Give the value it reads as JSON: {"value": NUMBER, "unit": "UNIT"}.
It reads {"value": 32.5, "unit": "kg/cm²"}
